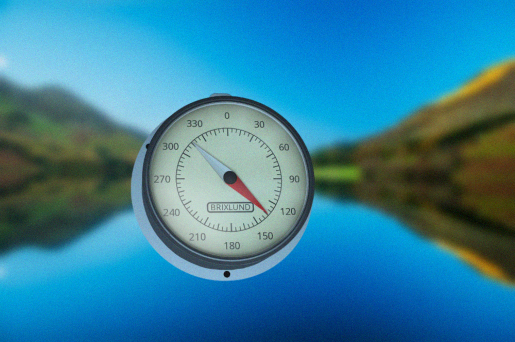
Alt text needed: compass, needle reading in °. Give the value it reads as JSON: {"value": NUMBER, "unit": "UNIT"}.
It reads {"value": 135, "unit": "°"}
